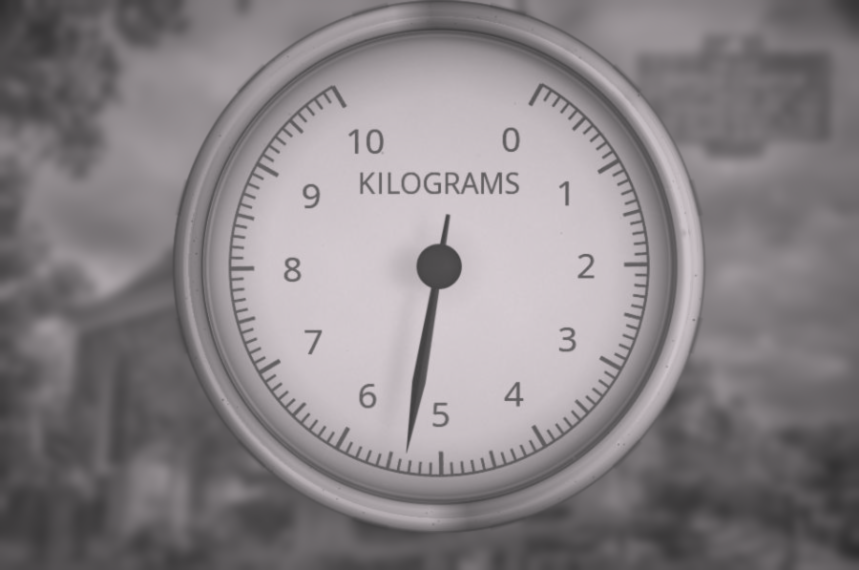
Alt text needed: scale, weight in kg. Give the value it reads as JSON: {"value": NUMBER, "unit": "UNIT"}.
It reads {"value": 5.35, "unit": "kg"}
